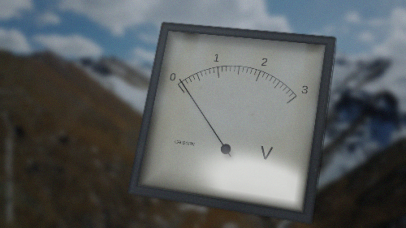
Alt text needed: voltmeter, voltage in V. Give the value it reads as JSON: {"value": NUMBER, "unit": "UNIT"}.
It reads {"value": 0.1, "unit": "V"}
